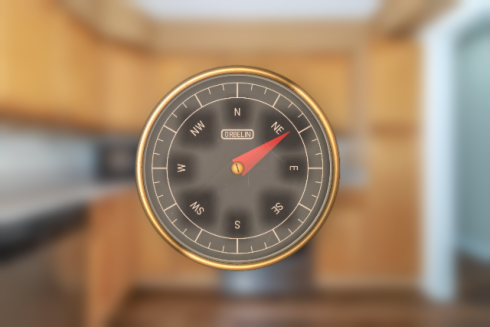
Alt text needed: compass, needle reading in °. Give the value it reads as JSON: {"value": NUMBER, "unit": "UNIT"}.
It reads {"value": 55, "unit": "°"}
